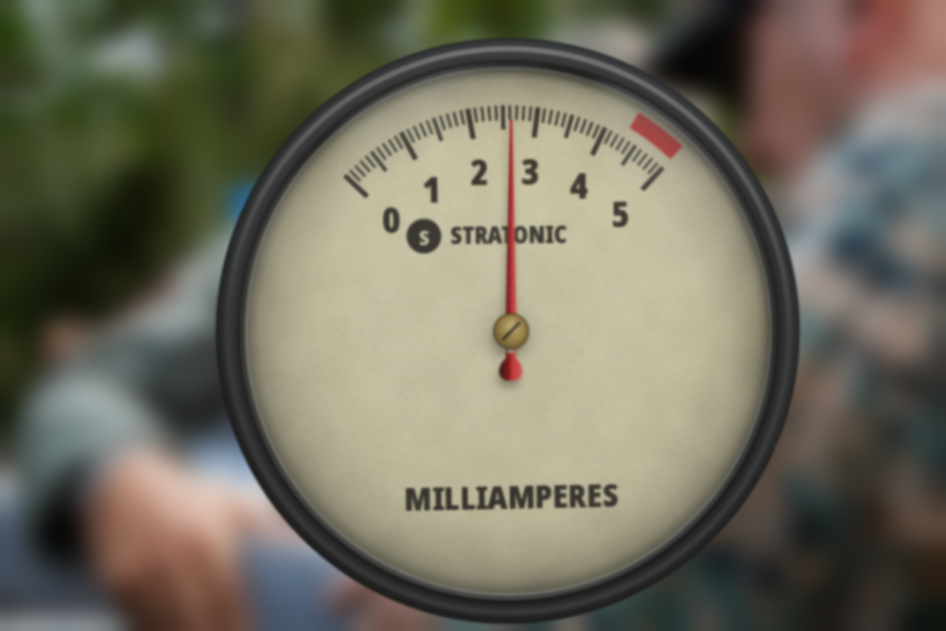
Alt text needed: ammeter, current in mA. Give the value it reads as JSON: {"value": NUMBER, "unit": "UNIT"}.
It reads {"value": 2.6, "unit": "mA"}
